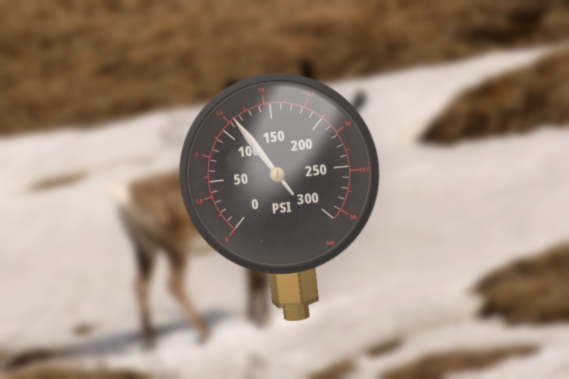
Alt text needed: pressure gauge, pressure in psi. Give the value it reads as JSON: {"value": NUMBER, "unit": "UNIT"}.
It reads {"value": 115, "unit": "psi"}
